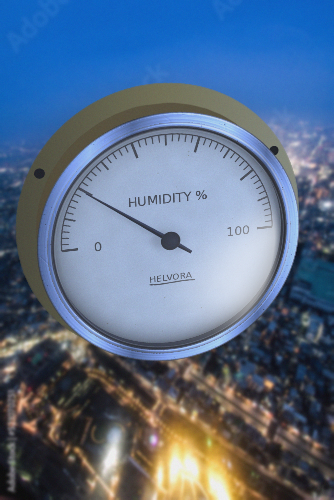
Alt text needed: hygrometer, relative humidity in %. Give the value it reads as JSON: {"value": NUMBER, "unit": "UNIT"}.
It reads {"value": 20, "unit": "%"}
